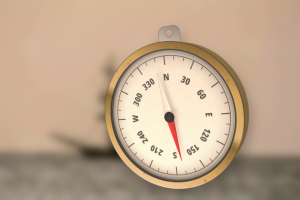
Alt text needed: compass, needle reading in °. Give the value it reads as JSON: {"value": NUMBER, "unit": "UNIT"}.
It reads {"value": 170, "unit": "°"}
